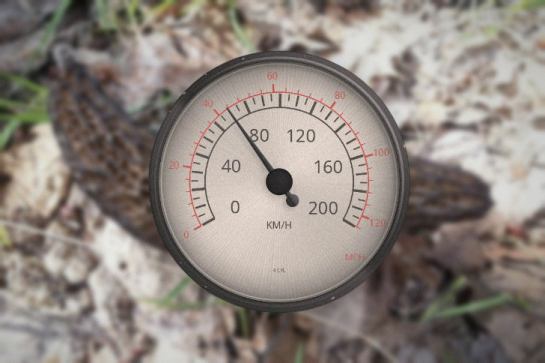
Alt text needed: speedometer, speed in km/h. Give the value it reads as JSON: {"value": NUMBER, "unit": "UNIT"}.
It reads {"value": 70, "unit": "km/h"}
